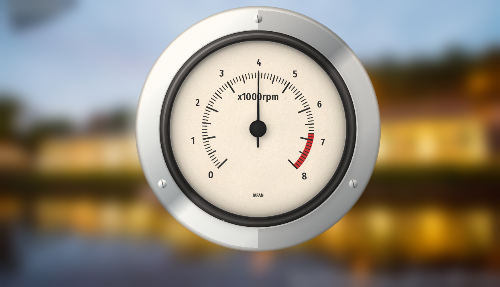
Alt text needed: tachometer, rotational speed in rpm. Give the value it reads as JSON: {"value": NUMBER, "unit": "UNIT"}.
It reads {"value": 4000, "unit": "rpm"}
